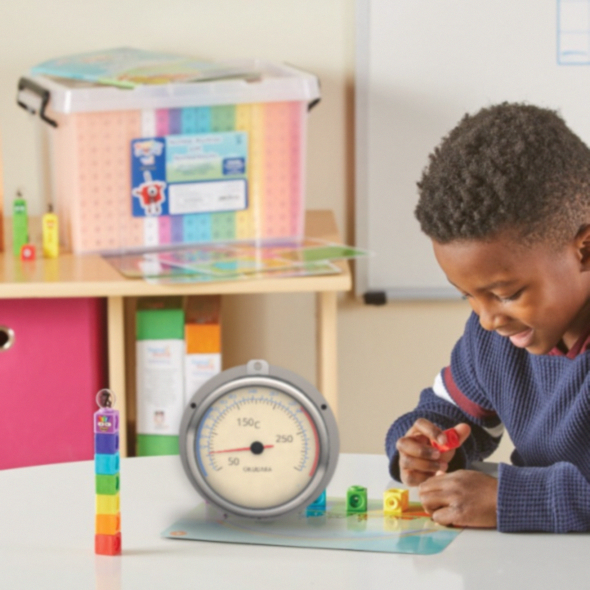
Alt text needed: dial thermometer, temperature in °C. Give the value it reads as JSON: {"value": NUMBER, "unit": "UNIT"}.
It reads {"value": 75, "unit": "°C"}
